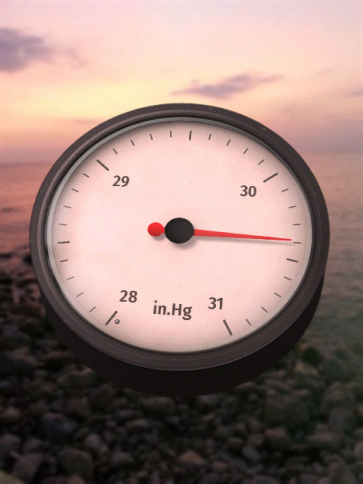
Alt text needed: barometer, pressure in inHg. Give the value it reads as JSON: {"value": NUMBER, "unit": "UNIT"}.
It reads {"value": 30.4, "unit": "inHg"}
